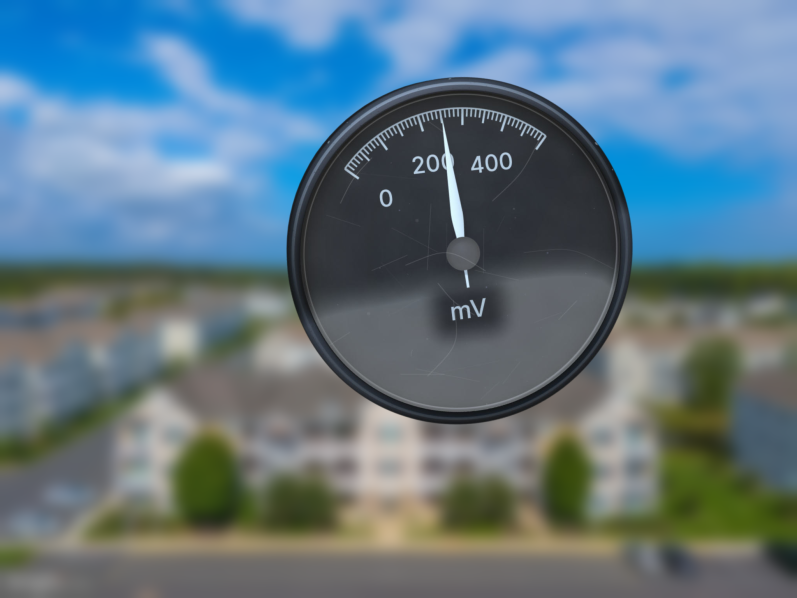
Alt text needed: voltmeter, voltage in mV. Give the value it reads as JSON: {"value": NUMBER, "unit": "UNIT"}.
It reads {"value": 250, "unit": "mV"}
